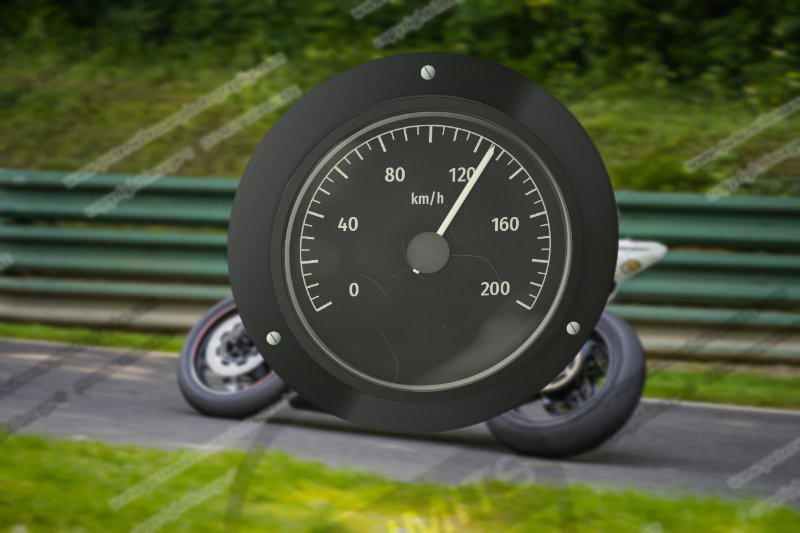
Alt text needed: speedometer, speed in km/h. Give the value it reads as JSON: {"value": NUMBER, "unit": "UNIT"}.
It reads {"value": 125, "unit": "km/h"}
